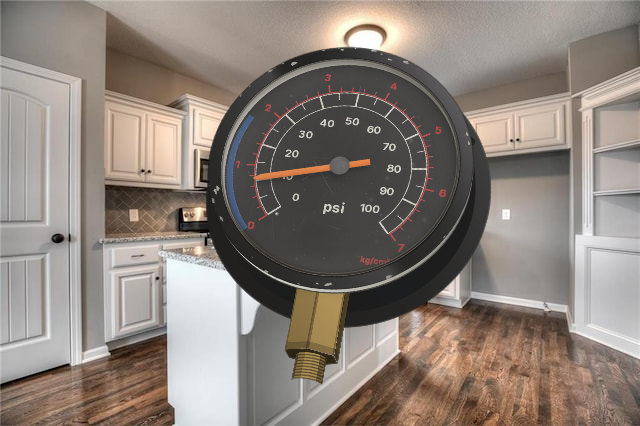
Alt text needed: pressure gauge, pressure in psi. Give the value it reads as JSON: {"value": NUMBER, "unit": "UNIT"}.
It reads {"value": 10, "unit": "psi"}
